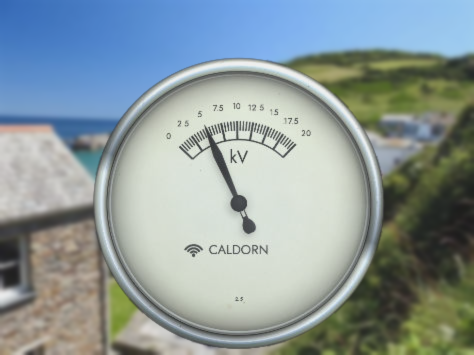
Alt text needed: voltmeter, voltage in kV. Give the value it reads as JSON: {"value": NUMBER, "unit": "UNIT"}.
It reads {"value": 5, "unit": "kV"}
